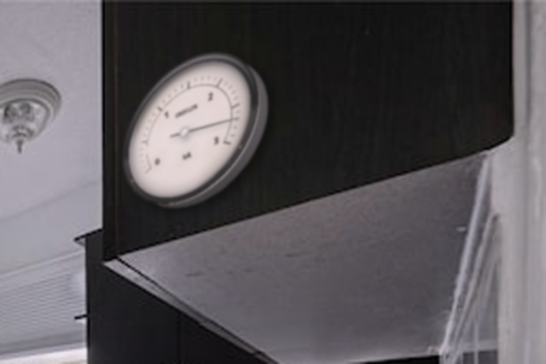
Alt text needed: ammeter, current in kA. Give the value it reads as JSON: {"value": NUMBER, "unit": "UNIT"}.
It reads {"value": 2.7, "unit": "kA"}
